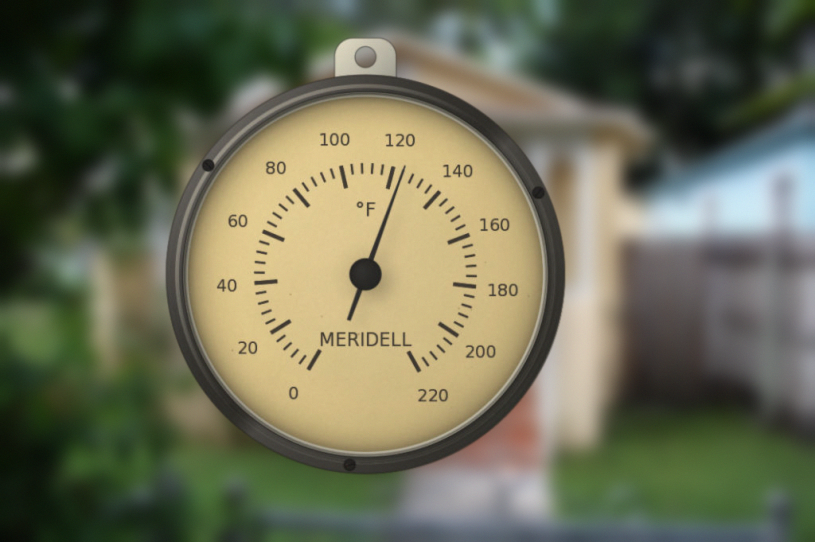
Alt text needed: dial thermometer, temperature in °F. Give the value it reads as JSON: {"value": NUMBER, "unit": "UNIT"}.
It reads {"value": 124, "unit": "°F"}
